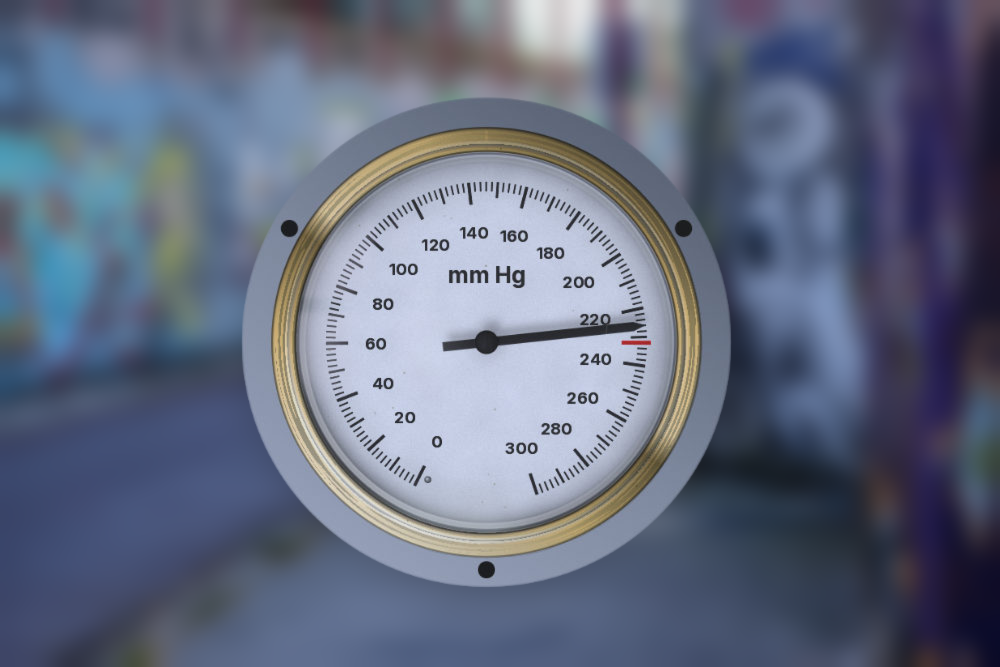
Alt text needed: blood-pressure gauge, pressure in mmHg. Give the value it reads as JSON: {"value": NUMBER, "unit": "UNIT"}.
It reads {"value": 226, "unit": "mmHg"}
